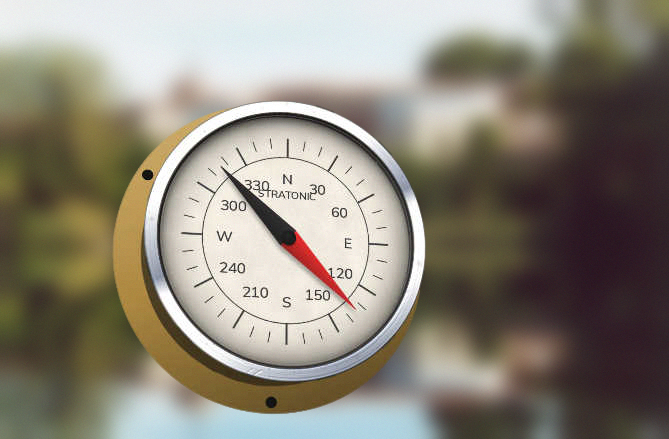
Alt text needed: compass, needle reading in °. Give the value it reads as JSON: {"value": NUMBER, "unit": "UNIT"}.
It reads {"value": 135, "unit": "°"}
